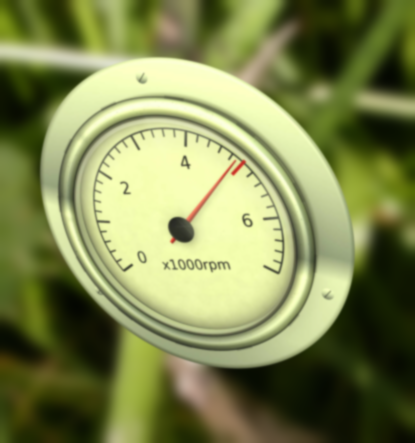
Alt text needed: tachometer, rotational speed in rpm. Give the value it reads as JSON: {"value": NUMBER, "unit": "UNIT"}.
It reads {"value": 4900, "unit": "rpm"}
